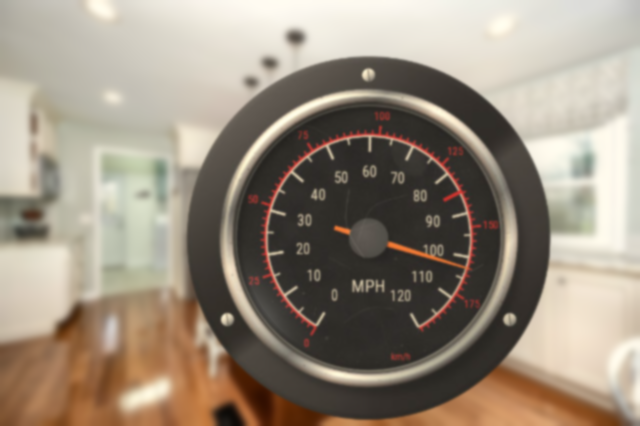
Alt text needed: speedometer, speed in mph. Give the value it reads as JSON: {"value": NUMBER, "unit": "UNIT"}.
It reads {"value": 102.5, "unit": "mph"}
